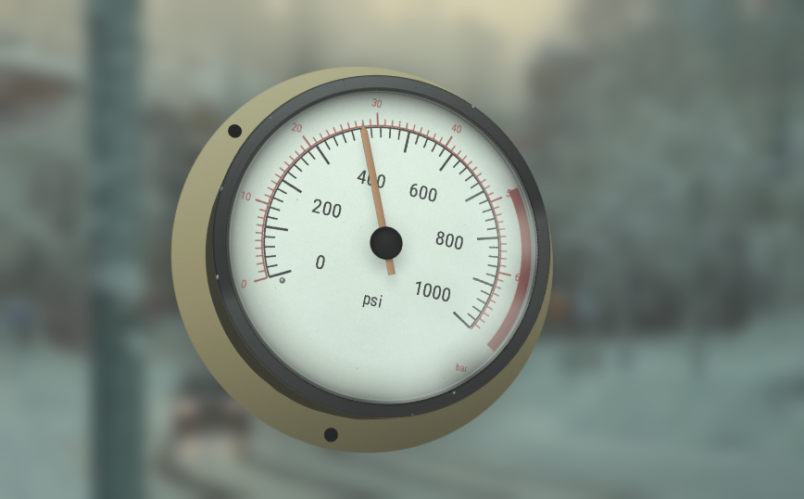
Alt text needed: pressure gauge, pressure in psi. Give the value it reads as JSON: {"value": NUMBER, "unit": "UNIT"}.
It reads {"value": 400, "unit": "psi"}
